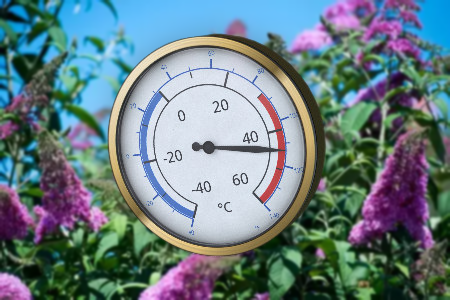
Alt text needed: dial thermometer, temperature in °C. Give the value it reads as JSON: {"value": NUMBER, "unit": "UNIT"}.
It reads {"value": 45, "unit": "°C"}
